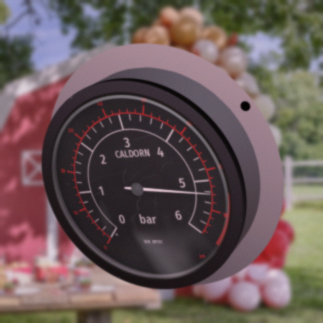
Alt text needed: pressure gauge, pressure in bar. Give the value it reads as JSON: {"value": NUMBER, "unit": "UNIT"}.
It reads {"value": 5.2, "unit": "bar"}
